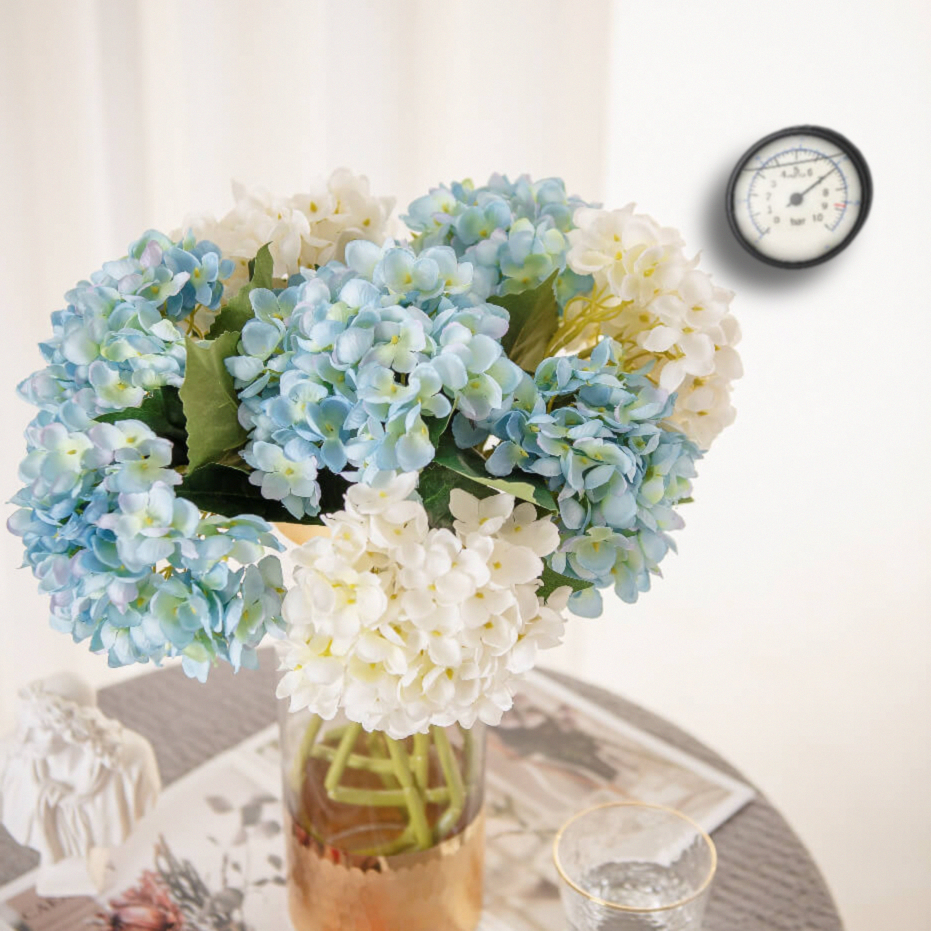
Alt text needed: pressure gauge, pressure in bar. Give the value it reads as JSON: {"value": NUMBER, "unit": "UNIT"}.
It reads {"value": 7, "unit": "bar"}
